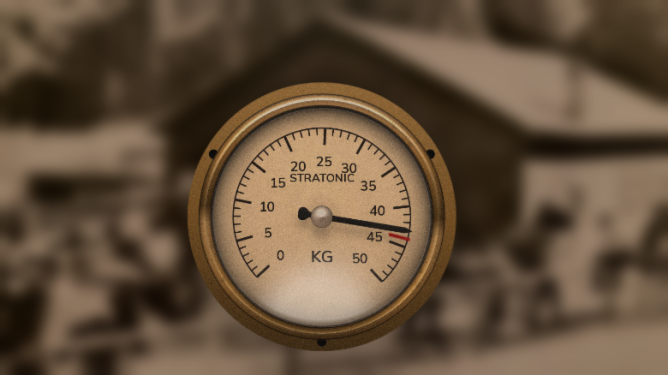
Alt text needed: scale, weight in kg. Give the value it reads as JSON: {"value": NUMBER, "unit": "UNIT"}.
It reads {"value": 43, "unit": "kg"}
